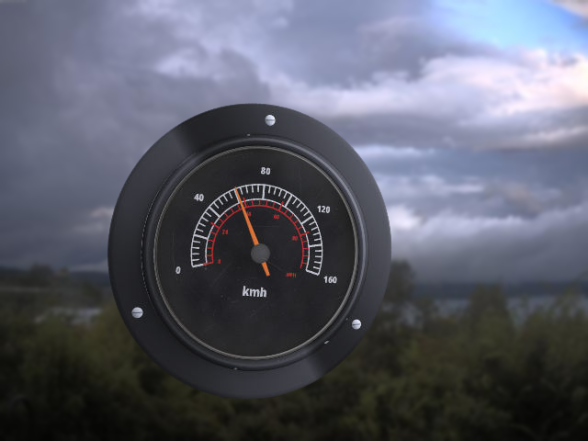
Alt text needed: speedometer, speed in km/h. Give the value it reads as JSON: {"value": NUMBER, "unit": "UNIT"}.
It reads {"value": 60, "unit": "km/h"}
